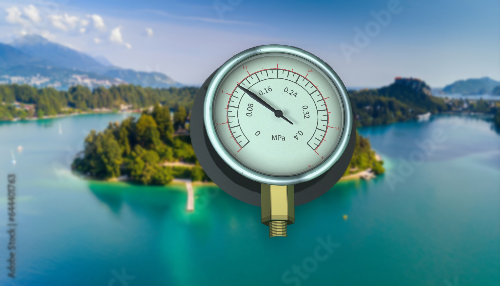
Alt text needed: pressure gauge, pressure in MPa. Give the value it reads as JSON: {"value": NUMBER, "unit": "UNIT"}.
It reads {"value": 0.12, "unit": "MPa"}
